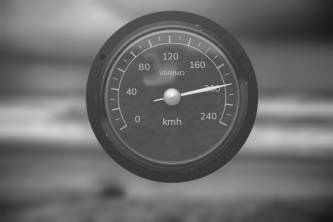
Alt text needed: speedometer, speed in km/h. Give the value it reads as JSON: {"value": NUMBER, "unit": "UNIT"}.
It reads {"value": 200, "unit": "km/h"}
